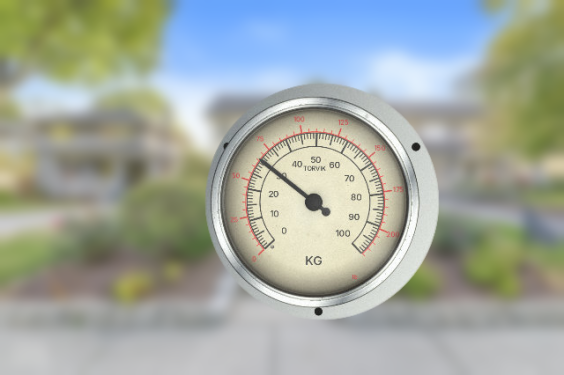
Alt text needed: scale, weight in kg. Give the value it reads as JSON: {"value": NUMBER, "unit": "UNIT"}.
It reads {"value": 30, "unit": "kg"}
